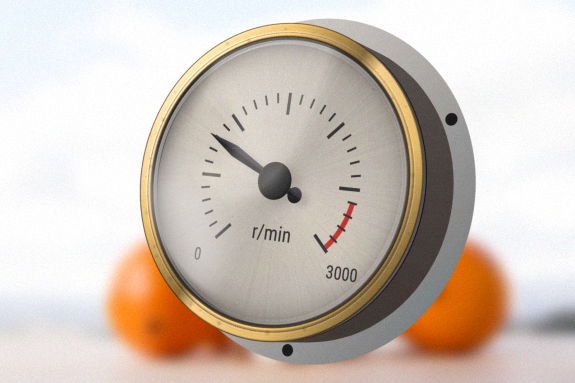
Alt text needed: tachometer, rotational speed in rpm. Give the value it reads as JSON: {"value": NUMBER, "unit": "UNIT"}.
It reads {"value": 800, "unit": "rpm"}
